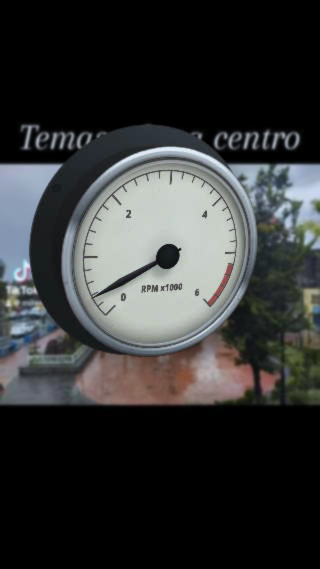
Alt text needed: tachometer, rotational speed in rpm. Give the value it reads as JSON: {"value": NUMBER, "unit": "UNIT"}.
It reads {"value": 400, "unit": "rpm"}
